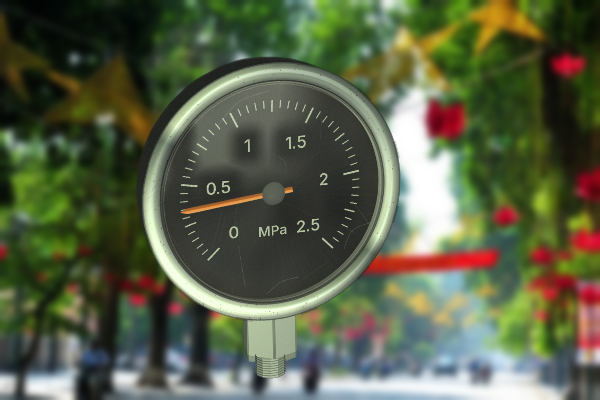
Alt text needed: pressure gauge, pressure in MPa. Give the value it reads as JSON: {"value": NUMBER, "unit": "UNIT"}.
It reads {"value": 0.35, "unit": "MPa"}
